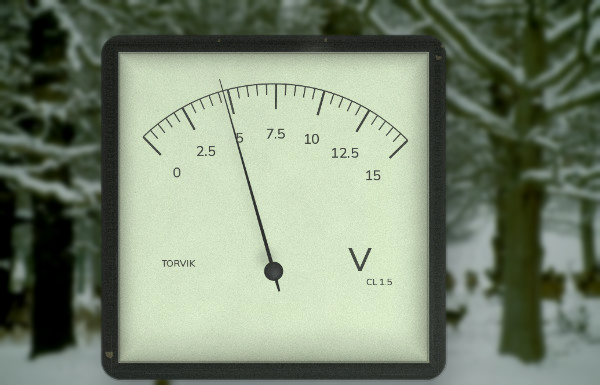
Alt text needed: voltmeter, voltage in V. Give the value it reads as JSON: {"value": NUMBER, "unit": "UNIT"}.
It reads {"value": 4.75, "unit": "V"}
